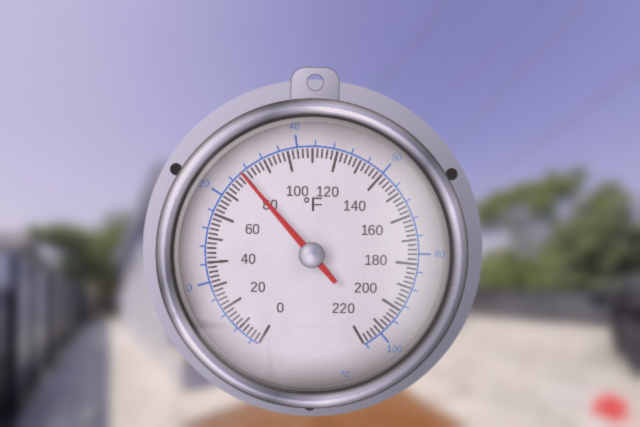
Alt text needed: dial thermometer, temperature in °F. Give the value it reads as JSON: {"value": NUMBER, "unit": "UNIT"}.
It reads {"value": 80, "unit": "°F"}
